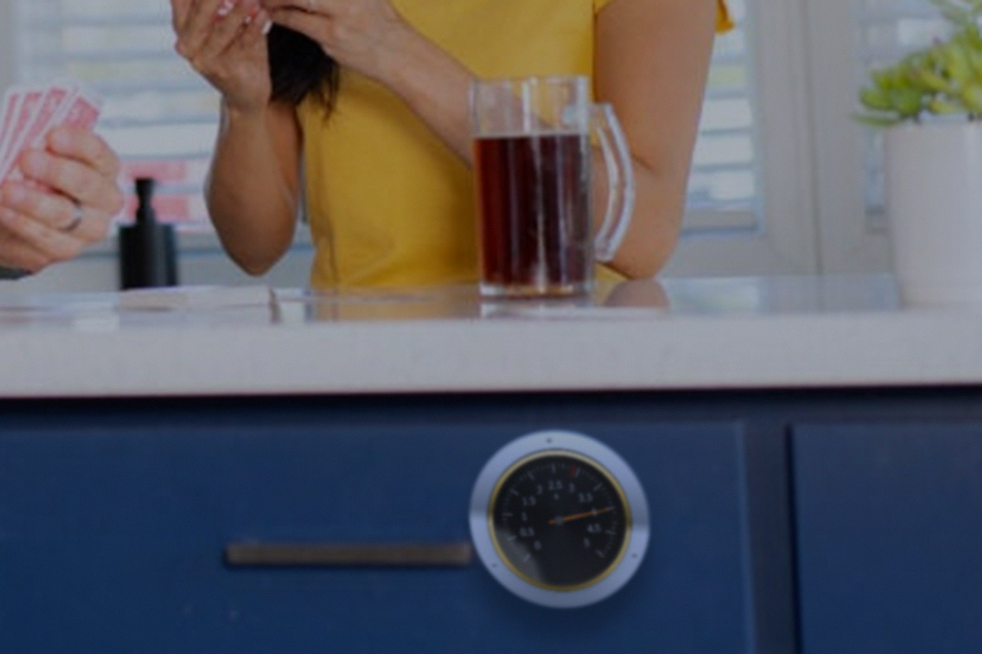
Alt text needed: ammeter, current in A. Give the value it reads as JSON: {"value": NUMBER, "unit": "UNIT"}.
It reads {"value": 4, "unit": "A"}
